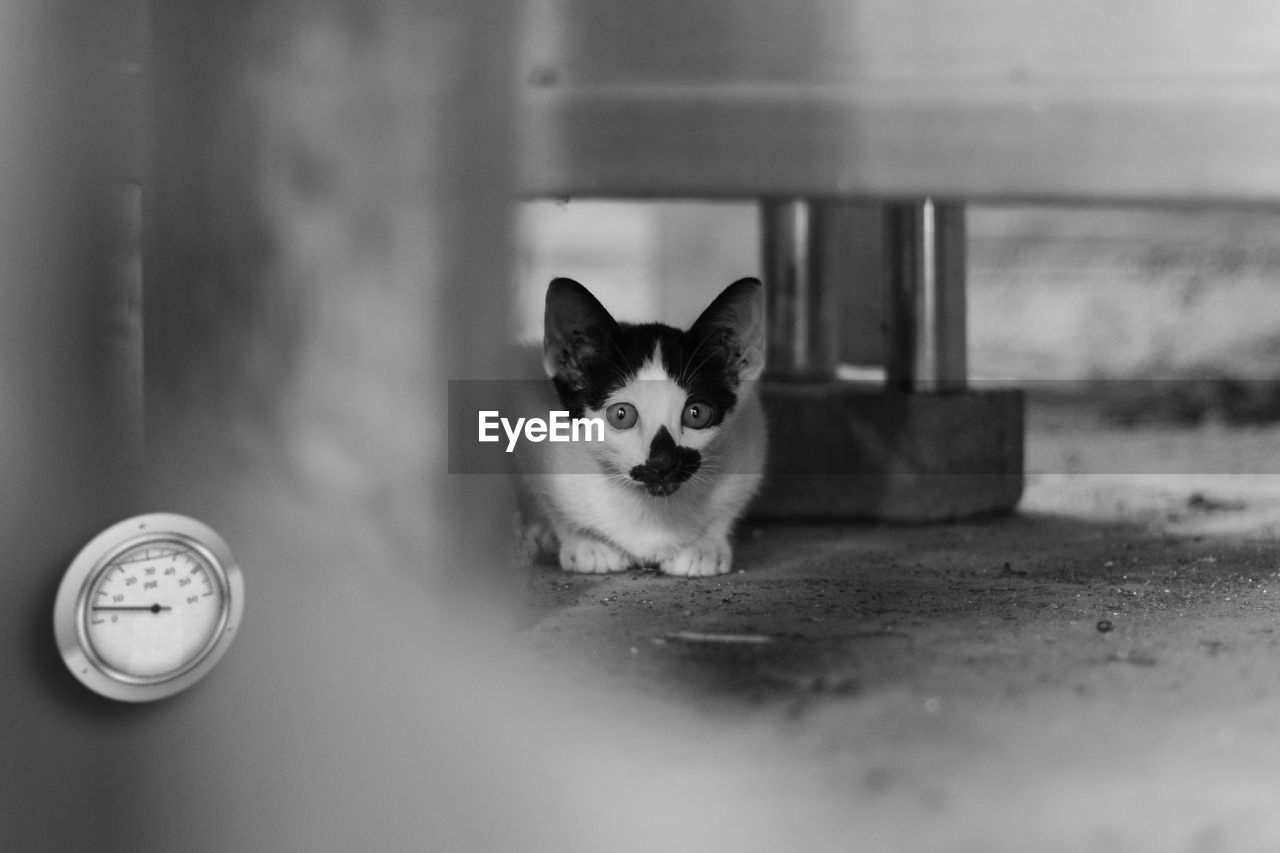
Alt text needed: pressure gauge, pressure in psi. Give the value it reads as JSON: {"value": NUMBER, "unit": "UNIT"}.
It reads {"value": 5, "unit": "psi"}
